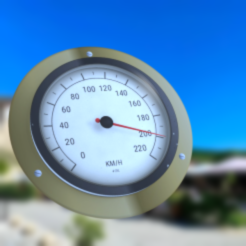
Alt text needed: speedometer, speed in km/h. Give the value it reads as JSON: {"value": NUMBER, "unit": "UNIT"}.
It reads {"value": 200, "unit": "km/h"}
